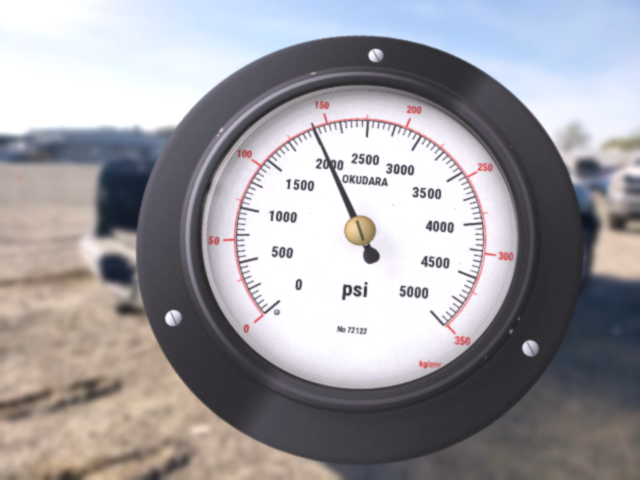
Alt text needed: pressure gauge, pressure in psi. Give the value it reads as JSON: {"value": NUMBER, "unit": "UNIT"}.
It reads {"value": 2000, "unit": "psi"}
